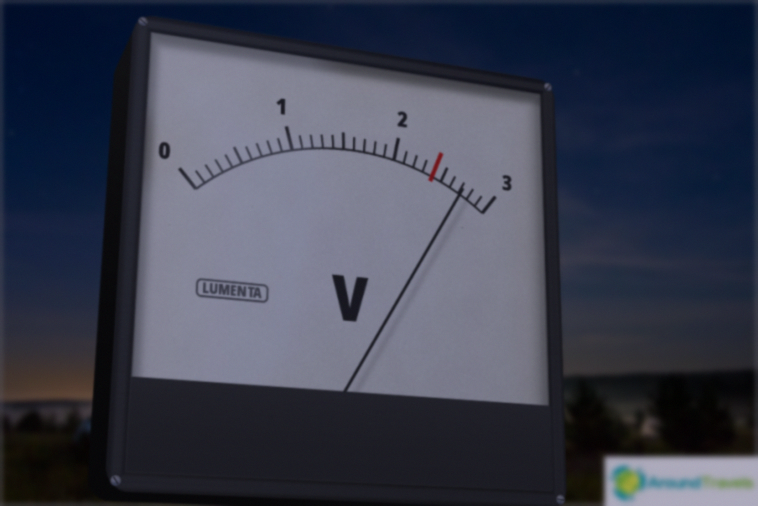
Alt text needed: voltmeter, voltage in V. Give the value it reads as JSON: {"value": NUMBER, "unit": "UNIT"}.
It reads {"value": 2.7, "unit": "V"}
